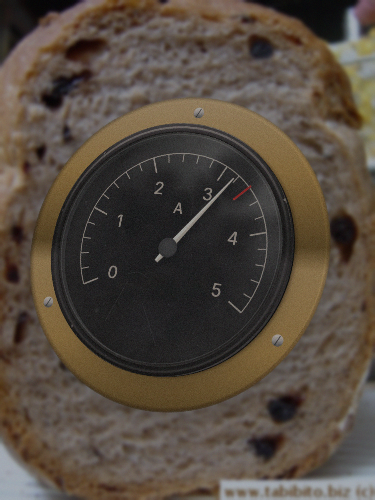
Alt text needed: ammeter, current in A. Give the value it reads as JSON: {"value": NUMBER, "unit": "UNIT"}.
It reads {"value": 3.2, "unit": "A"}
